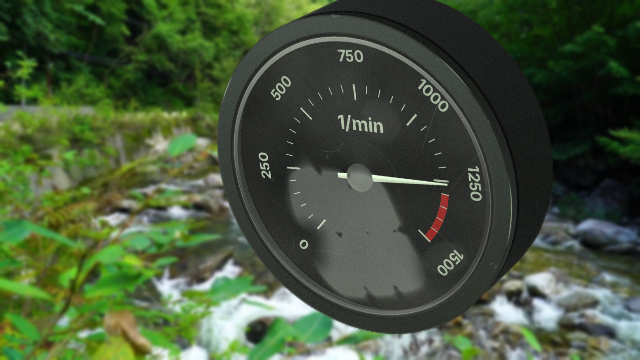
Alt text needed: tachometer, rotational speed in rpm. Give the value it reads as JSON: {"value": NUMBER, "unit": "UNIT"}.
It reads {"value": 1250, "unit": "rpm"}
